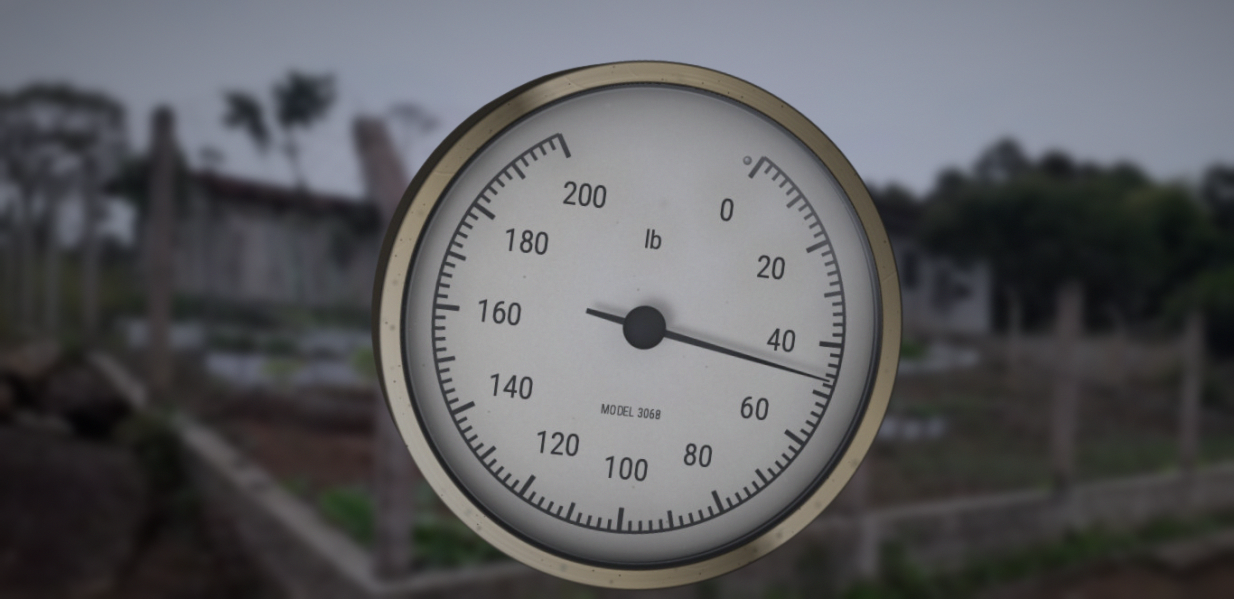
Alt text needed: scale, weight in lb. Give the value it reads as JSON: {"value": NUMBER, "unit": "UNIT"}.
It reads {"value": 47, "unit": "lb"}
